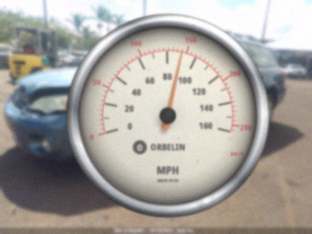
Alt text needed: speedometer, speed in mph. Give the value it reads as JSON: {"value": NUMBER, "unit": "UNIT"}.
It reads {"value": 90, "unit": "mph"}
